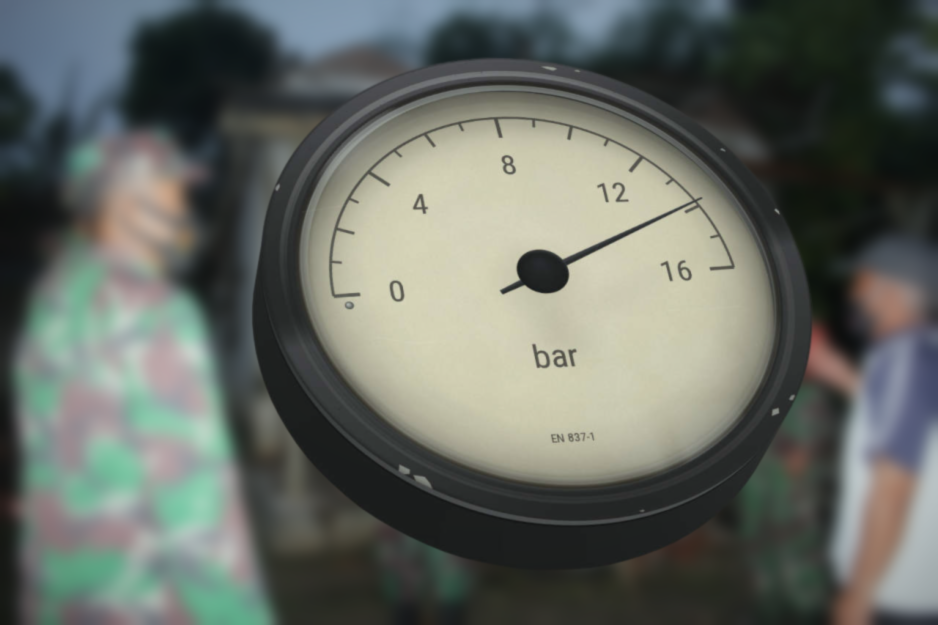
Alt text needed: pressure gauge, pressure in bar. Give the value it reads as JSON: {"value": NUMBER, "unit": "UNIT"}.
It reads {"value": 14, "unit": "bar"}
